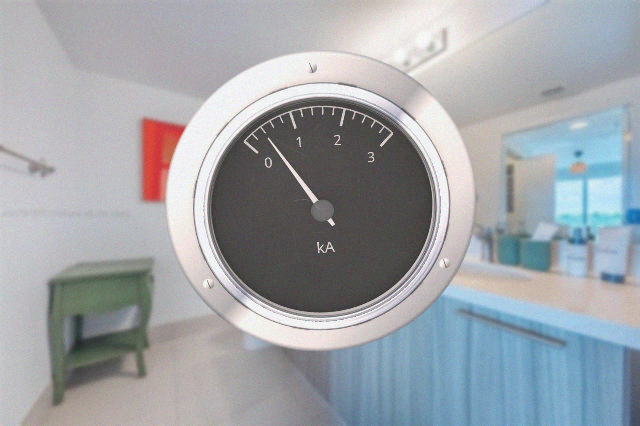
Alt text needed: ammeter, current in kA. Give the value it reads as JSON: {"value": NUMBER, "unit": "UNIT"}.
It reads {"value": 0.4, "unit": "kA"}
